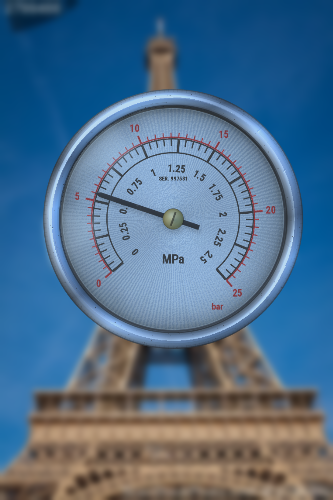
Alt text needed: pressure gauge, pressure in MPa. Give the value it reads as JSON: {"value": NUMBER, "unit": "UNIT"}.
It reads {"value": 0.55, "unit": "MPa"}
